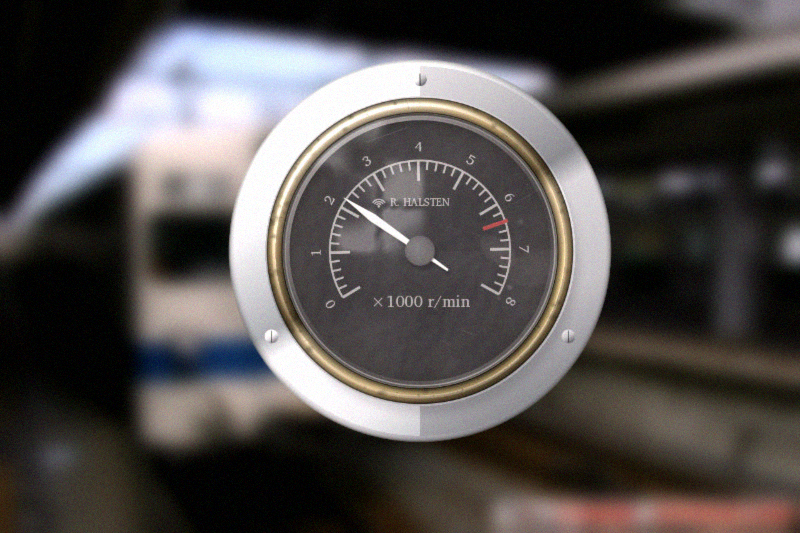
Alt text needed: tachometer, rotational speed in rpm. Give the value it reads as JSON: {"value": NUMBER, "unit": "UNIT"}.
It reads {"value": 2200, "unit": "rpm"}
